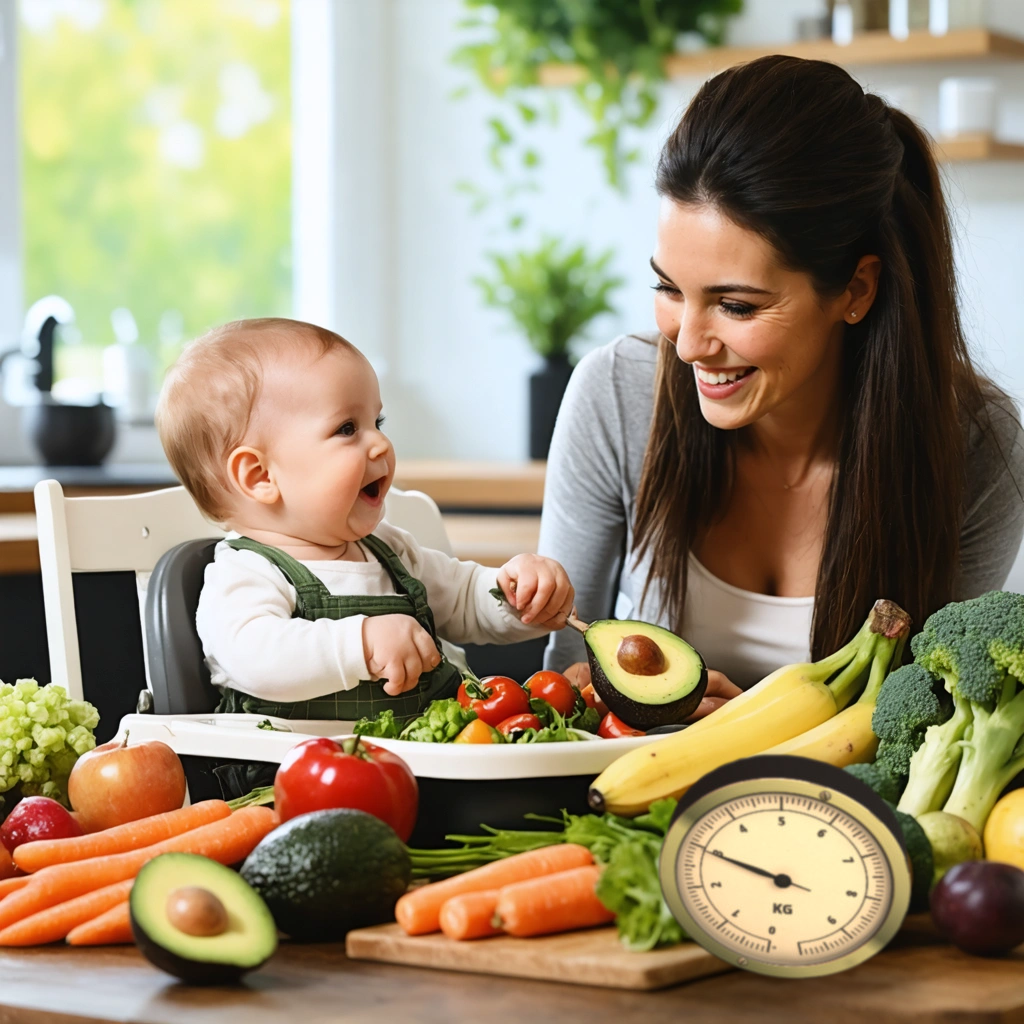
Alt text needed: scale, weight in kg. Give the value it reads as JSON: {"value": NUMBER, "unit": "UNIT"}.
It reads {"value": 3, "unit": "kg"}
